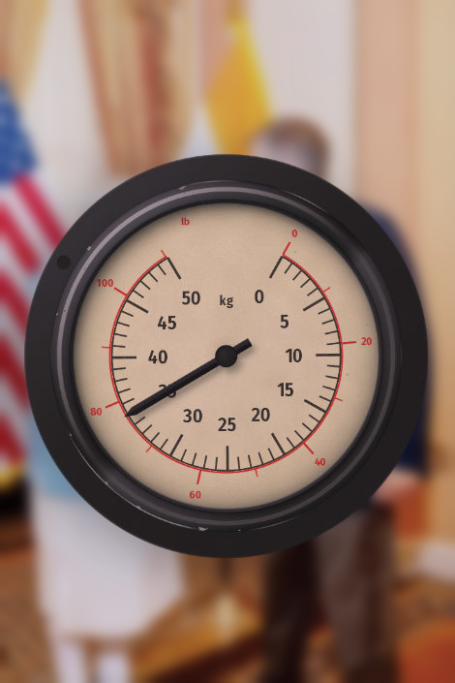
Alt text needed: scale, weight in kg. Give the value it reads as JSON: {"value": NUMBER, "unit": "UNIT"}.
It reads {"value": 35, "unit": "kg"}
